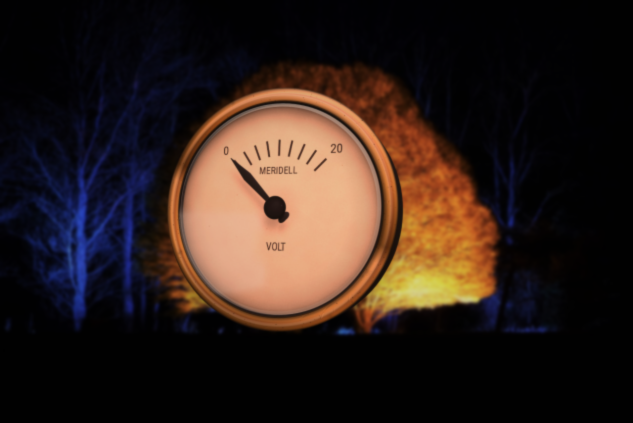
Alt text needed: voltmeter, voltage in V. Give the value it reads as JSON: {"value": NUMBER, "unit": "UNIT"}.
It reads {"value": 0, "unit": "V"}
